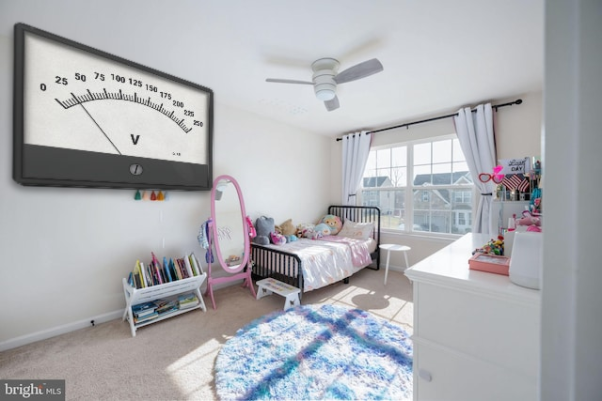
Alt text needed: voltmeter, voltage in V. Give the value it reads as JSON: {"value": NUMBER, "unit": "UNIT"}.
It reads {"value": 25, "unit": "V"}
